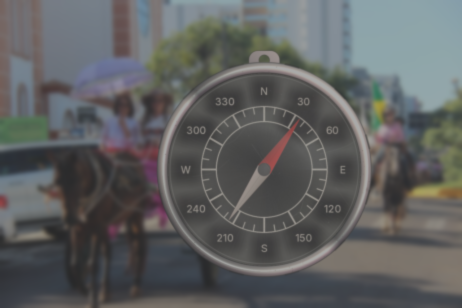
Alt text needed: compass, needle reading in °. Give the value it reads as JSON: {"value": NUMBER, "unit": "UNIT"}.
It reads {"value": 35, "unit": "°"}
